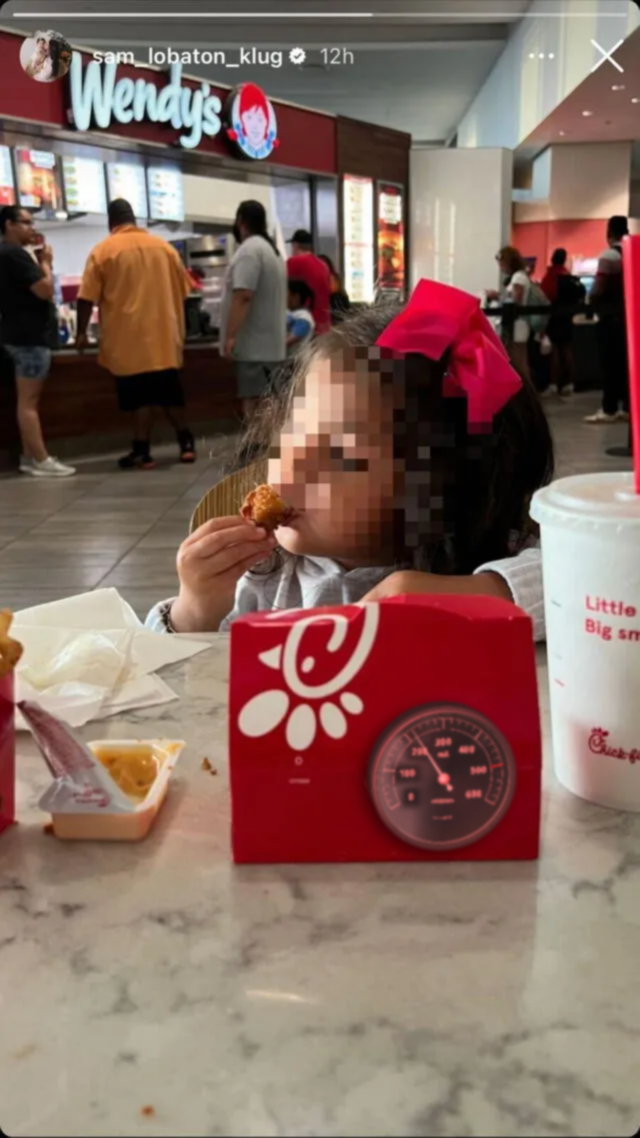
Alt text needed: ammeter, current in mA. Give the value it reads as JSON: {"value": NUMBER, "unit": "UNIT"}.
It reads {"value": 220, "unit": "mA"}
